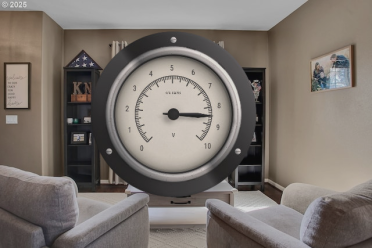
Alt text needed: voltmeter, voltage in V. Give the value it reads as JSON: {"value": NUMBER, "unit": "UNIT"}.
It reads {"value": 8.5, "unit": "V"}
